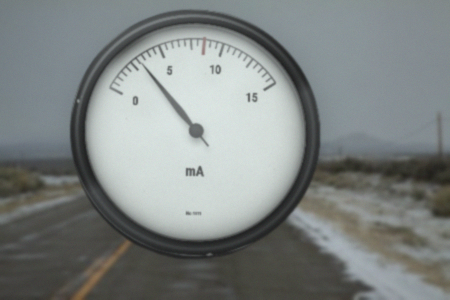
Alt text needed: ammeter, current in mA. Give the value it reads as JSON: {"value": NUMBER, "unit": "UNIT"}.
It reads {"value": 3, "unit": "mA"}
